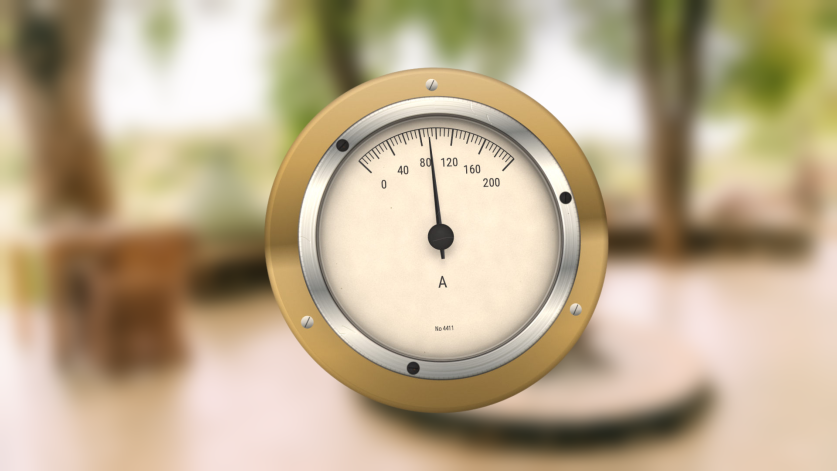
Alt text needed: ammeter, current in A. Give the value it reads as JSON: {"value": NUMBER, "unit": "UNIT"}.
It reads {"value": 90, "unit": "A"}
